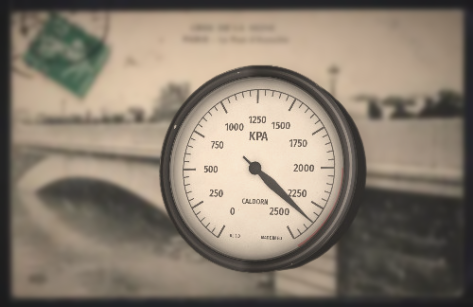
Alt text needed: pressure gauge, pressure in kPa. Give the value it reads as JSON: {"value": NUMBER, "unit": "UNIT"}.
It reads {"value": 2350, "unit": "kPa"}
